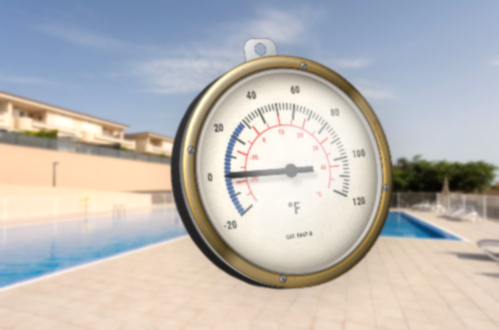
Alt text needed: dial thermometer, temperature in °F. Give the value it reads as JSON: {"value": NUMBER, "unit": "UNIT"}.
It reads {"value": 0, "unit": "°F"}
